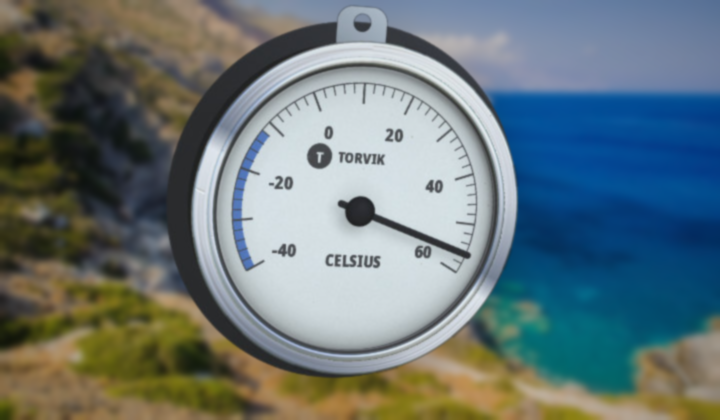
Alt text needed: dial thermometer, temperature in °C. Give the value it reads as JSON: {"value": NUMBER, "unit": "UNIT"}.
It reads {"value": 56, "unit": "°C"}
